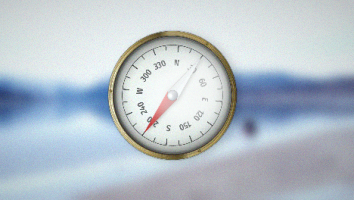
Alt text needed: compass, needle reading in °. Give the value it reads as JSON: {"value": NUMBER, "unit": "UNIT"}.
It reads {"value": 210, "unit": "°"}
